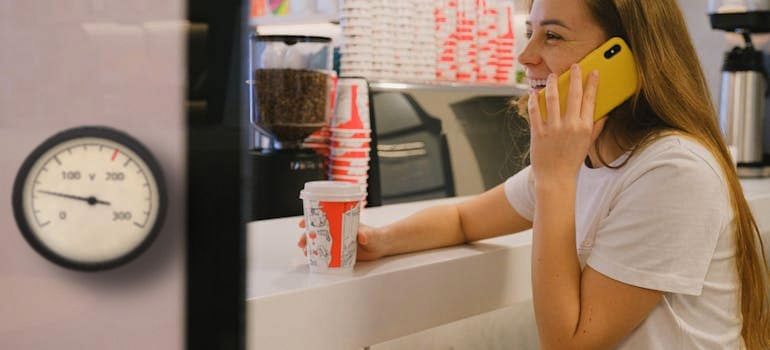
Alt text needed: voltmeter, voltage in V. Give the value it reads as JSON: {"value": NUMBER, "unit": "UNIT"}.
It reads {"value": 50, "unit": "V"}
